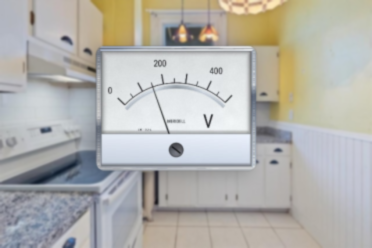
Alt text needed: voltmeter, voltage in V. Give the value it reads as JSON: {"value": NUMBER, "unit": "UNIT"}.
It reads {"value": 150, "unit": "V"}
